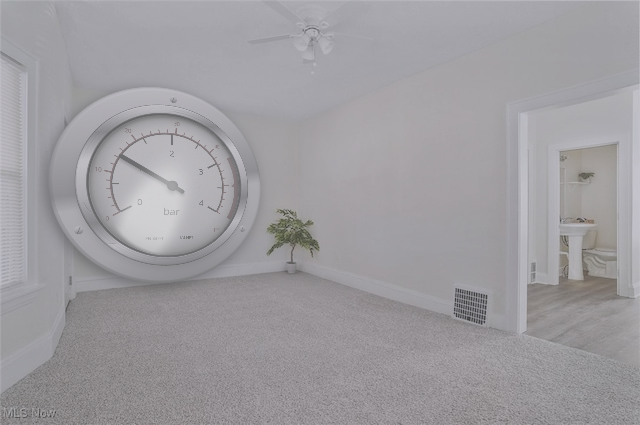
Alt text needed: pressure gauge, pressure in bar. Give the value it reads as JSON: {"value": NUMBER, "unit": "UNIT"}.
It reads {"value": 1, "unit": "bar"}
